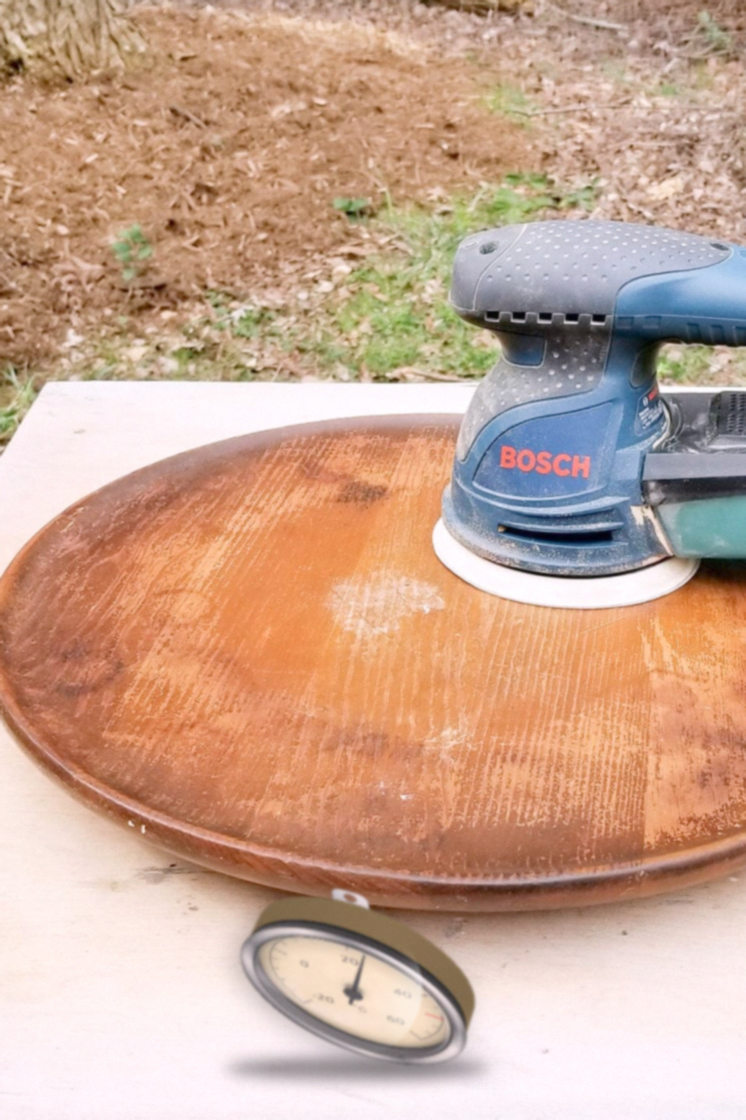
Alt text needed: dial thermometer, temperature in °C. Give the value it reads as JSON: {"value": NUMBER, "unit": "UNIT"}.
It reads {"value": 24, "unit": "°C"}
